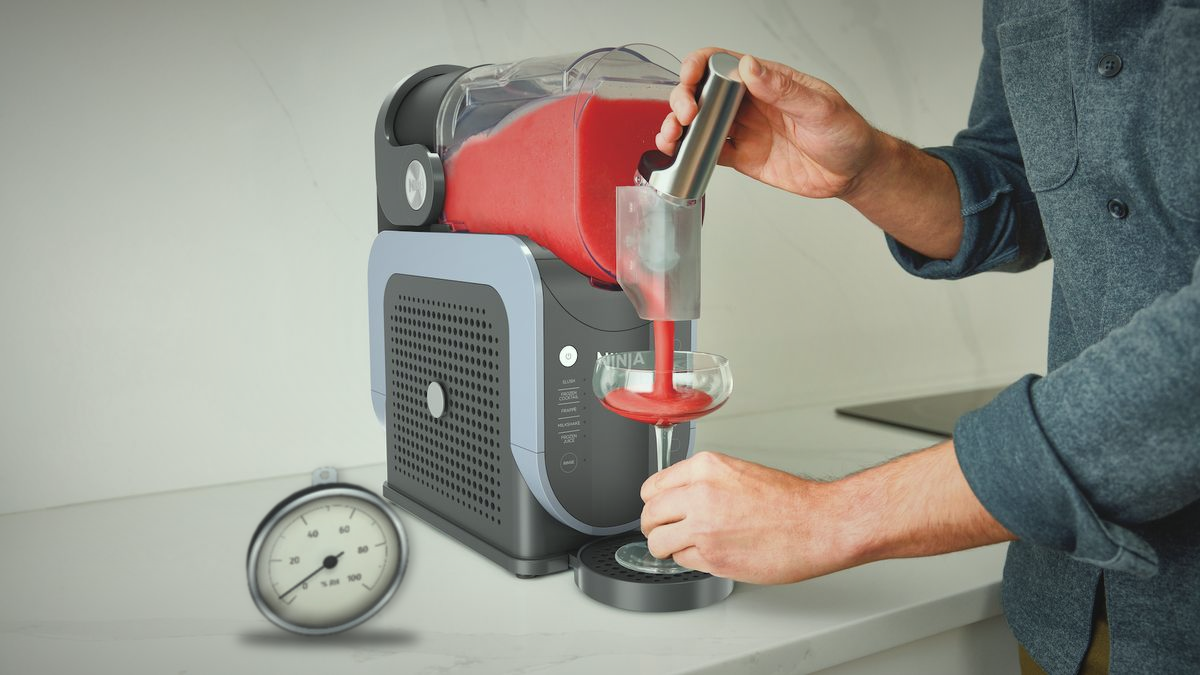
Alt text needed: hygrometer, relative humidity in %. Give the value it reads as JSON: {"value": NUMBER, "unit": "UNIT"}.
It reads {"value": 5, "unit": "%"}
